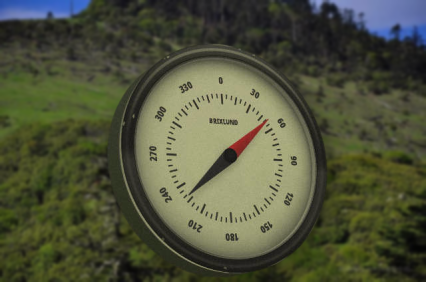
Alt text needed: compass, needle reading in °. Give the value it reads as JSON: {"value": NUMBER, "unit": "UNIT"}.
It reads {"value": 50, "unit": "°"}
